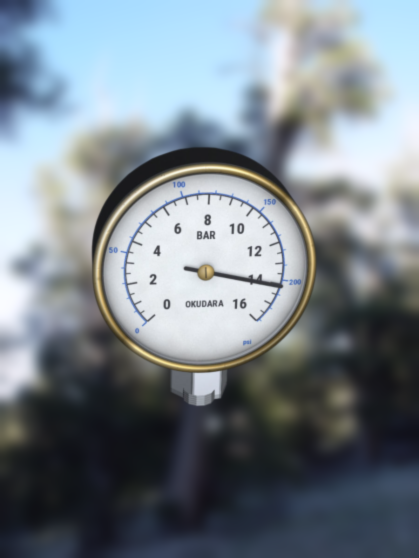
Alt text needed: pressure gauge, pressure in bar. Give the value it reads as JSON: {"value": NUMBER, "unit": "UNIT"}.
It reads {"value": 14, "unit": "bar"}
